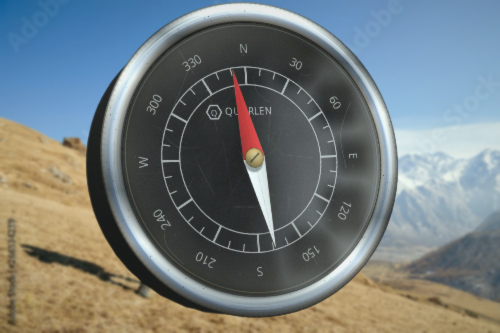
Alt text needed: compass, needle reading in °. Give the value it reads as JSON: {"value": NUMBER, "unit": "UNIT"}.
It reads {"value": 350, "unit": "°"}
